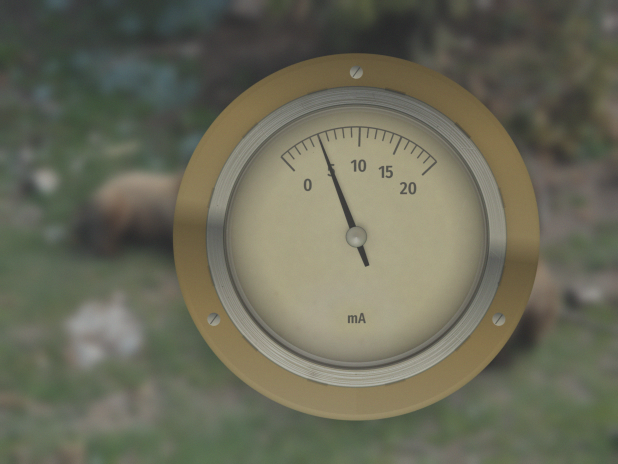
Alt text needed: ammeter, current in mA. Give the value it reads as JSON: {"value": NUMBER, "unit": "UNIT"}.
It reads {"value": 5, "unit": "mA"}
